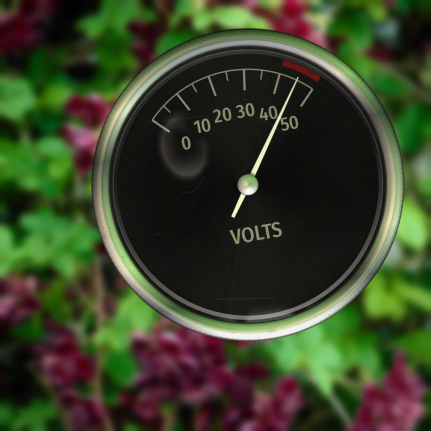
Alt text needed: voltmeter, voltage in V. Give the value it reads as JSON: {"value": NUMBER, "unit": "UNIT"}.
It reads {"value": 45, "unit": "V"}
